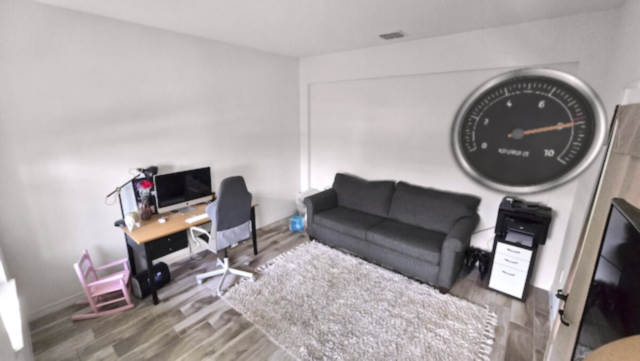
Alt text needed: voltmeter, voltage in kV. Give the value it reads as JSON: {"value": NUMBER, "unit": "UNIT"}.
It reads {"value": 8, "unit": "kV"}
